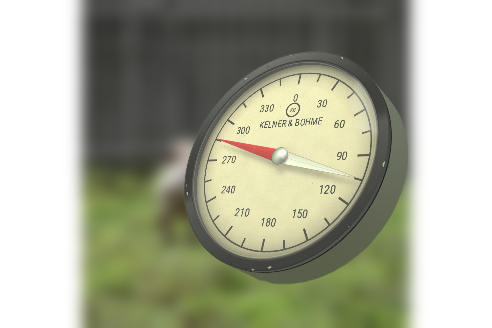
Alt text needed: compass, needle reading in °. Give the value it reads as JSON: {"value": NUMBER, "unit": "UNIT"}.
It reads {"value": 285, "unit": "°"}
